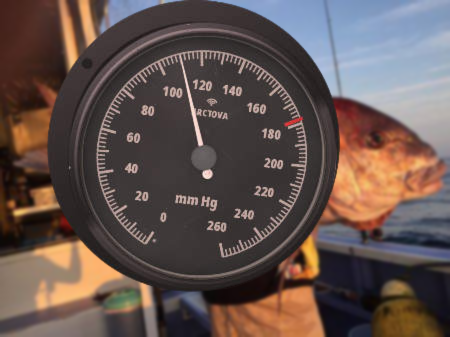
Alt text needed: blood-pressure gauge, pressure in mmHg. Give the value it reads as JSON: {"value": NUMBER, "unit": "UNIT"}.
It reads {"value": 110, "unit": "mmHg"}
